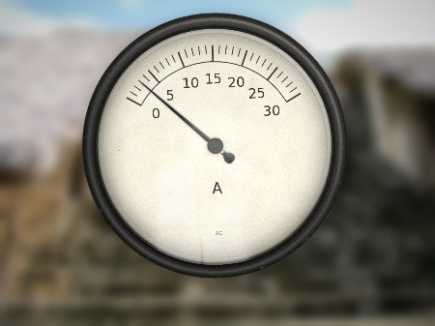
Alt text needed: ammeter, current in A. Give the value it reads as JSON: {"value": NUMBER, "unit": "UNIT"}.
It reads {"value": 3, "unit": "A"}
